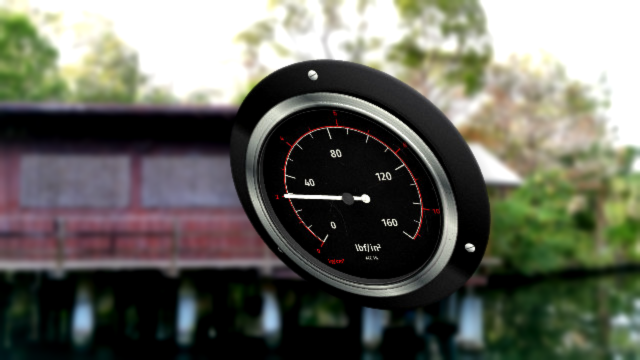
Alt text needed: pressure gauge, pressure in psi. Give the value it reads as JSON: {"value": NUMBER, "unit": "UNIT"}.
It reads {"value": 30, "unit": "psi"}
